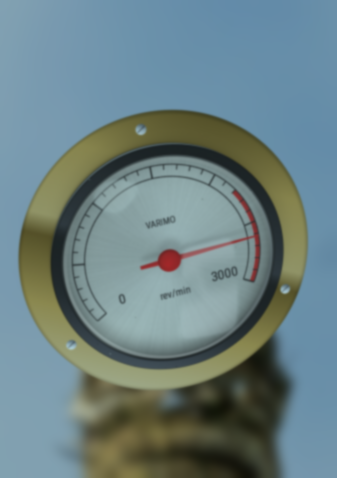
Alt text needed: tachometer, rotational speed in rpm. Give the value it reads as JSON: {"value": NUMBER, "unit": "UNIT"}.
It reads {"value": 2600, "unit": "rpm"}
